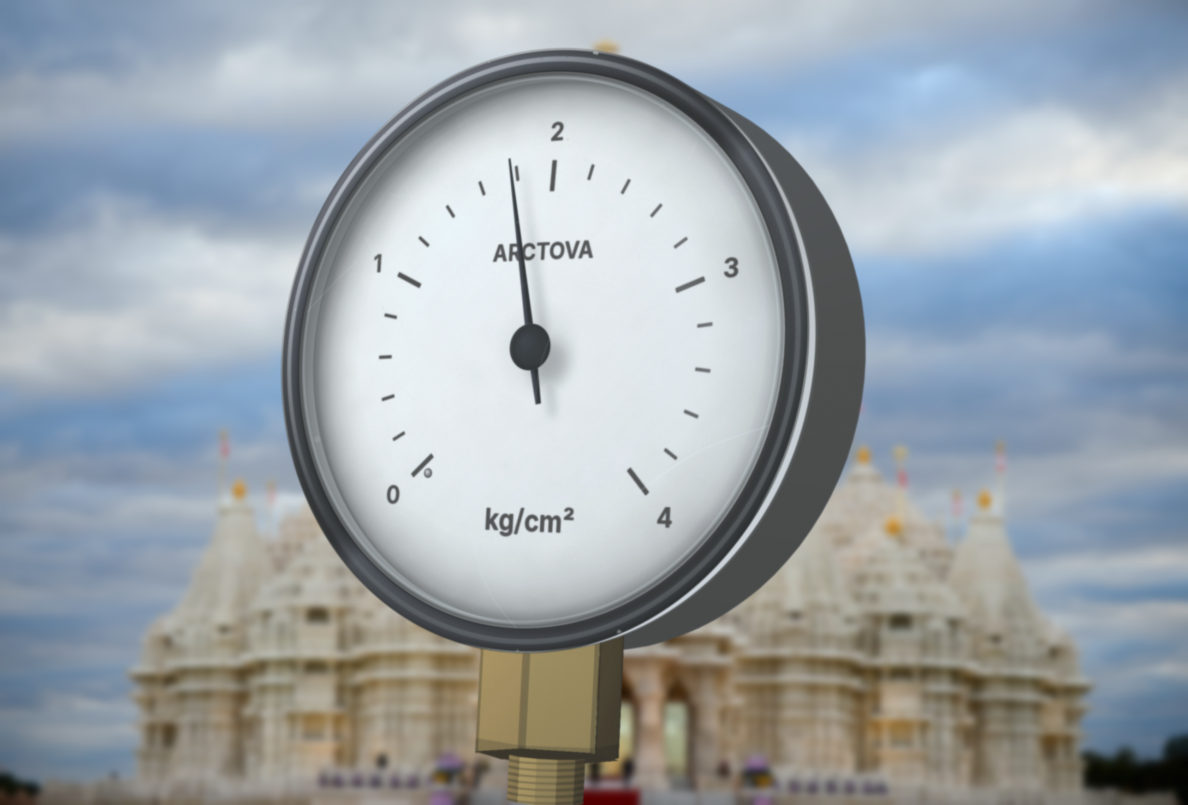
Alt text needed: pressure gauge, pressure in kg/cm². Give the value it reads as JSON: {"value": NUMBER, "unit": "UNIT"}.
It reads {"value": 1.8, "unit": "kg/cm²"}
